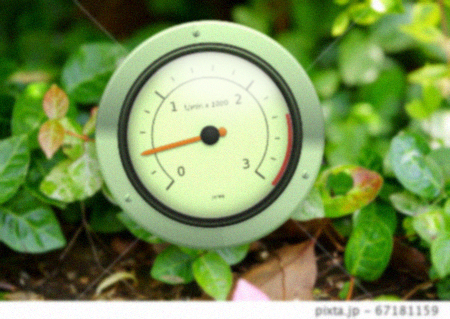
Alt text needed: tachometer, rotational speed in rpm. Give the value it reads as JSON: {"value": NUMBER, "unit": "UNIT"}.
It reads {"value": 400, "unit": "rpm"}
